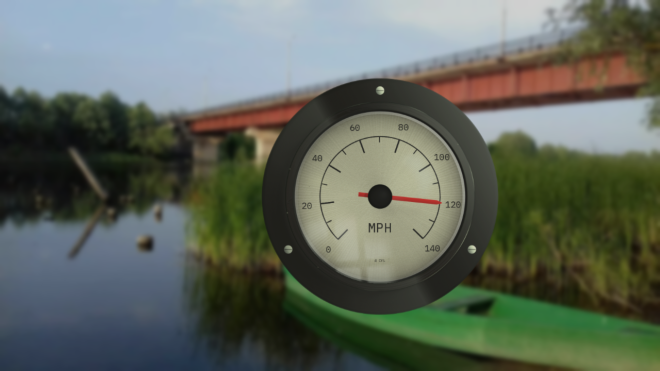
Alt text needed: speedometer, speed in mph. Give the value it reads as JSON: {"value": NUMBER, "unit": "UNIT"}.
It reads {"value": 120, "unit": "mph"}
